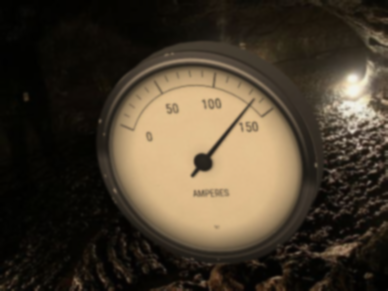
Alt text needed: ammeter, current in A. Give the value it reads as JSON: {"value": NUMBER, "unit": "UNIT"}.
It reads {"value": 135, "unit": "A"}
